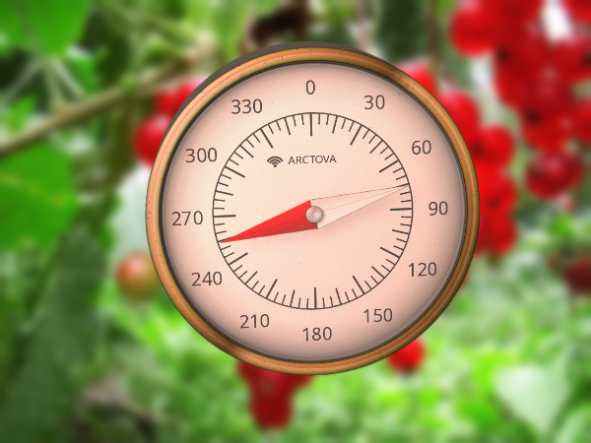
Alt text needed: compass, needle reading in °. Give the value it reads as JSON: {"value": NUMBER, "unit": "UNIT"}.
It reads {"value": 255, "unit": "°"}
